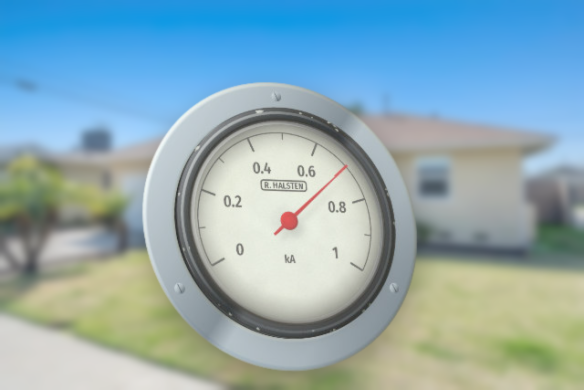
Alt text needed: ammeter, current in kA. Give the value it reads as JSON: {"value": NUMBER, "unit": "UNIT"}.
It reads {"value": 0.7, "unit": "kA"}
